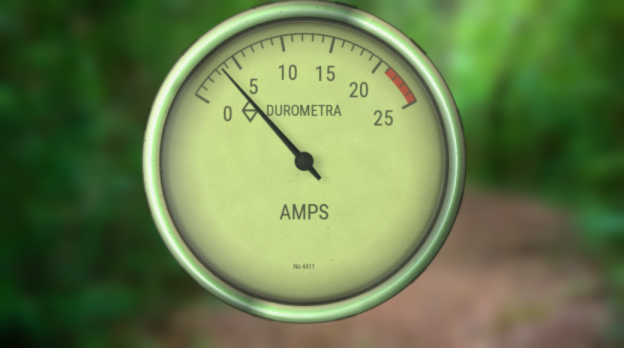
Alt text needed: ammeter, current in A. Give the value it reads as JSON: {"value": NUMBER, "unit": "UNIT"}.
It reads {"value": 3.5, "unit": "A"}
